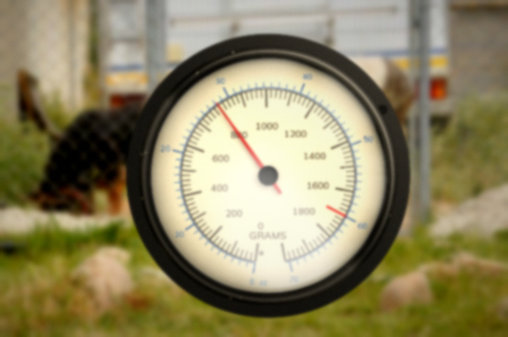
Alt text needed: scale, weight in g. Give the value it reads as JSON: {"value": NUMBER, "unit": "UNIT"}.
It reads {"value": 800, "unit": "g"}
